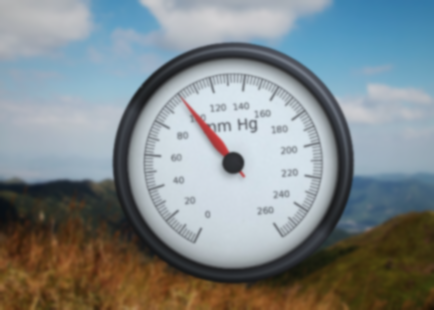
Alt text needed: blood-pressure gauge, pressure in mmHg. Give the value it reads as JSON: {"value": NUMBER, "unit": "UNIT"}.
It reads {"value": 100, "unit": "mmHg"}
